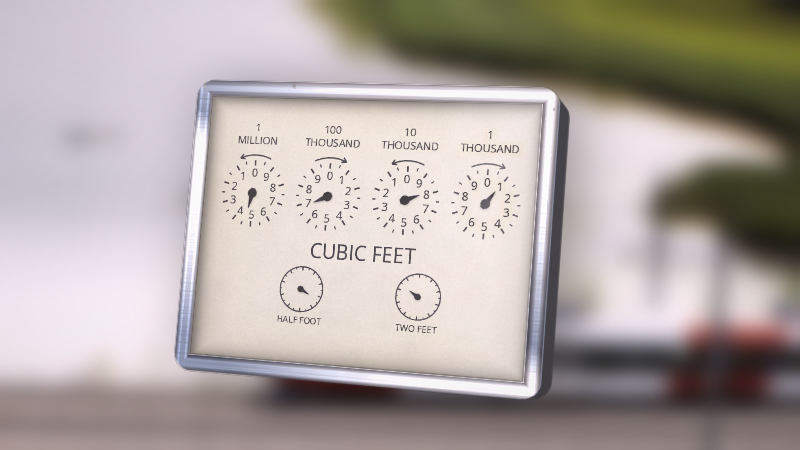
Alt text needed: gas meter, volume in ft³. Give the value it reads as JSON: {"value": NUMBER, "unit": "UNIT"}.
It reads {"value": 468100, "unit": "ft³"}
